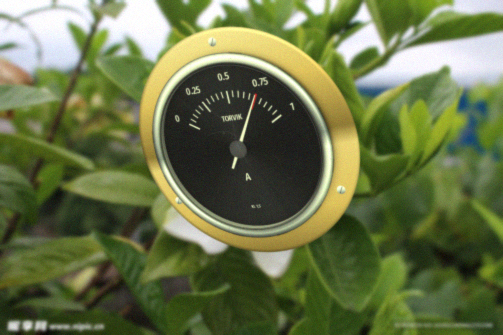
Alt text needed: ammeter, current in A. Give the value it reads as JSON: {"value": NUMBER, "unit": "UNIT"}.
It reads {"value": 0.75, "unit": "A"}
